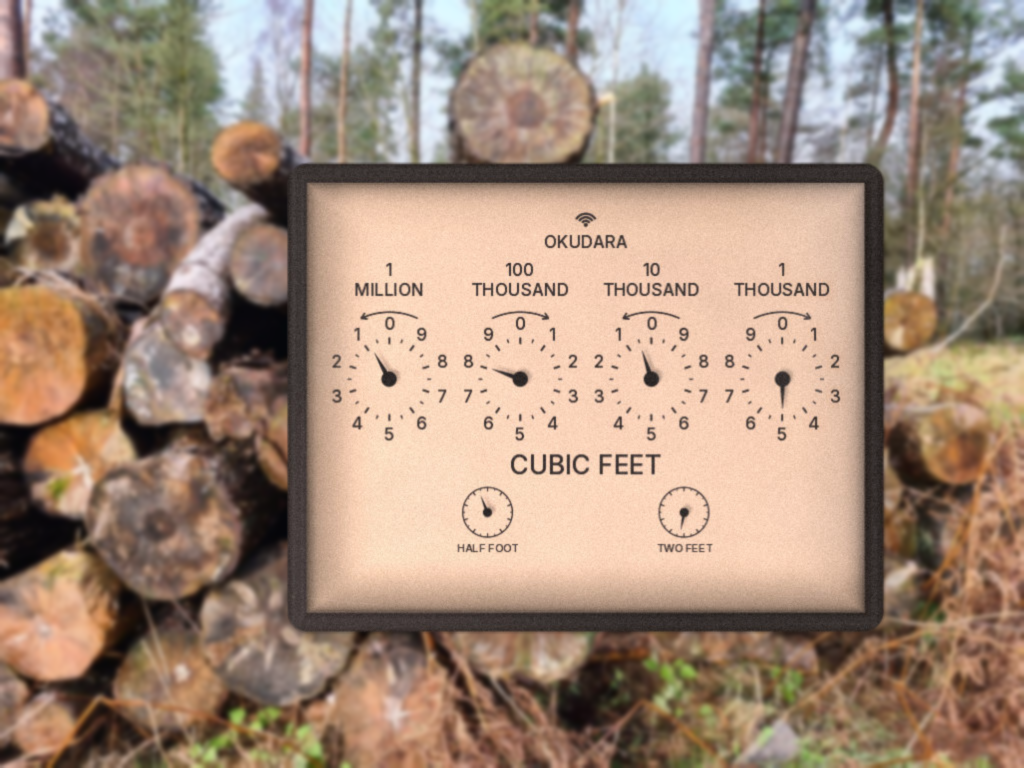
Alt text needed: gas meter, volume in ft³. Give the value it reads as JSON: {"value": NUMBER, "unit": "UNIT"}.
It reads {"value": 80500, "unit": "ft³"}
